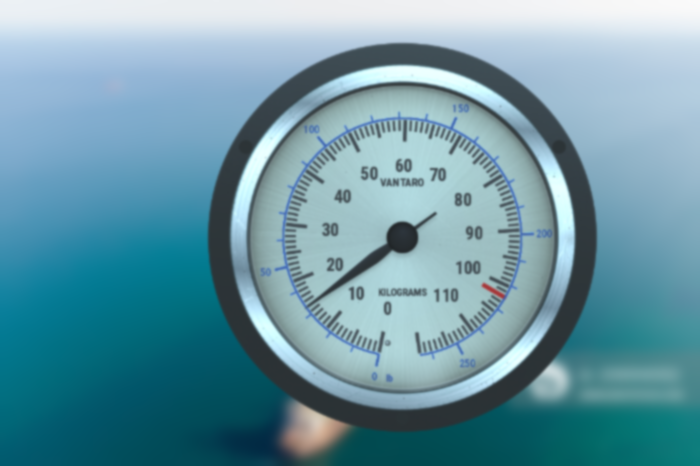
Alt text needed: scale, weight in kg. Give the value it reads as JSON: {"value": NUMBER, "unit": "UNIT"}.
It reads {"value": 15, "unit": "kg"}
